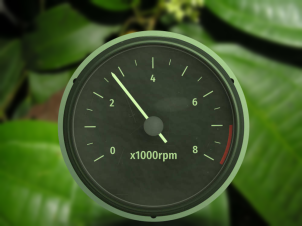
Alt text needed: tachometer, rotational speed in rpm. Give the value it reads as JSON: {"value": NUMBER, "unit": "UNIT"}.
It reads {"value": 2750, "unit": "rpm"}
